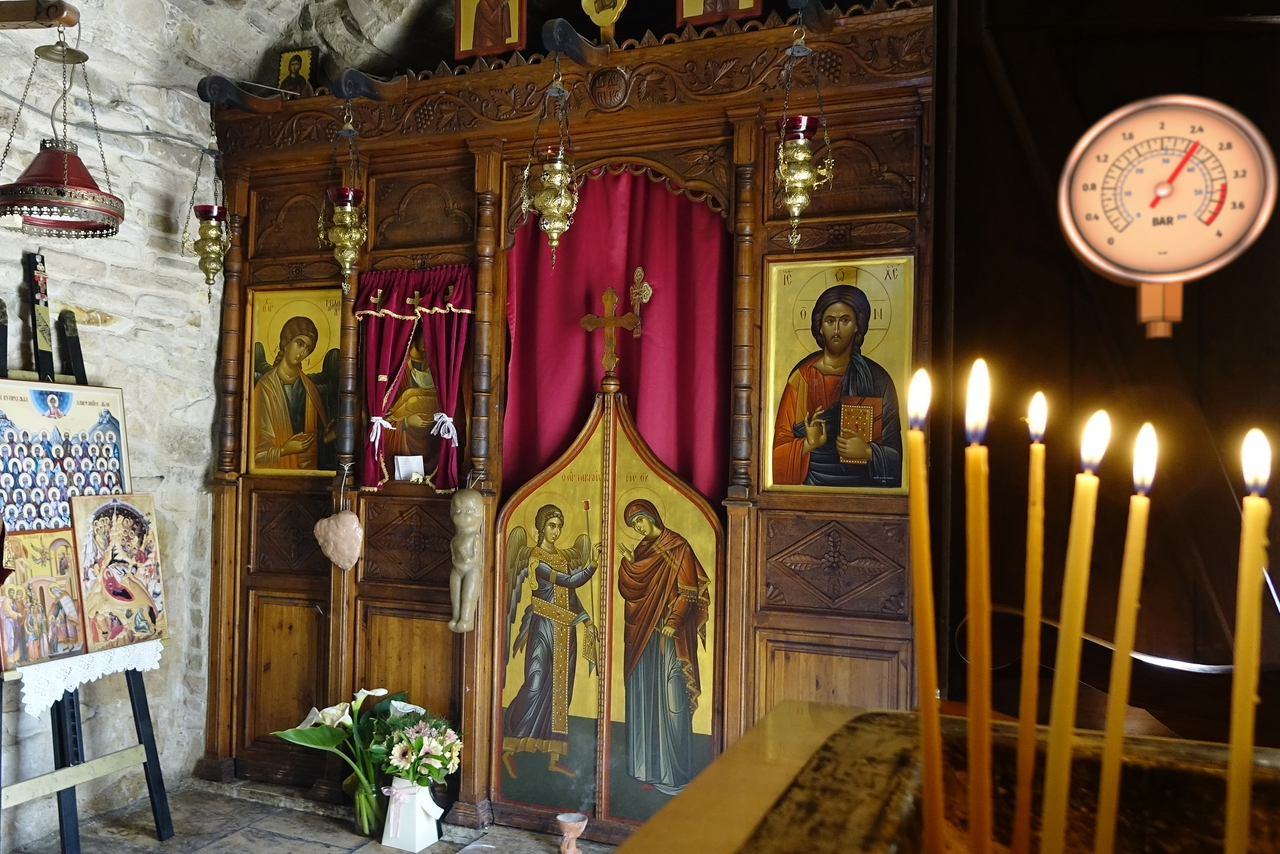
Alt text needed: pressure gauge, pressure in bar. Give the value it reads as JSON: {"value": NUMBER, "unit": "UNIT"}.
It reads {"value": 2.5, "unit": "bar"}
